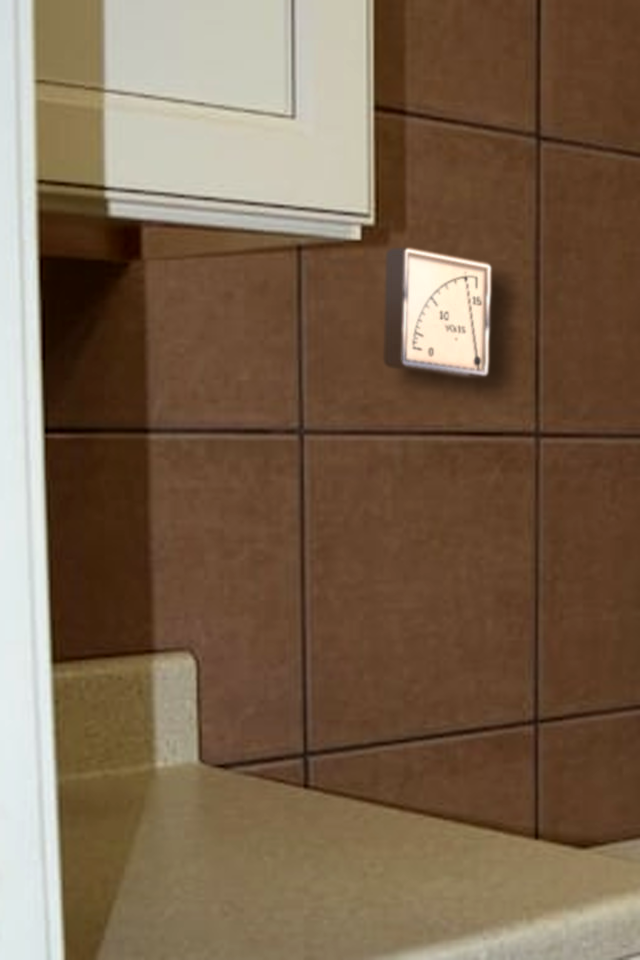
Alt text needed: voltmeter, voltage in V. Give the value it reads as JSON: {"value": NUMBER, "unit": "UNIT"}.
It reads {"value": 14, "unit": "V"}
